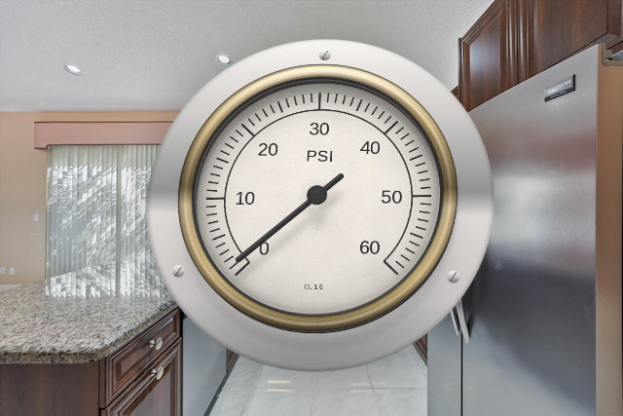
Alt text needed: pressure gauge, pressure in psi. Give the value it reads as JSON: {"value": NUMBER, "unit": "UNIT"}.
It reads {"value": 1, "unit": "psi"}
